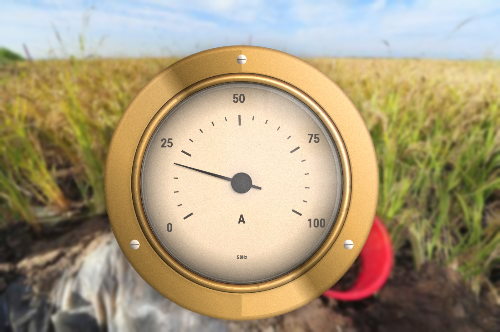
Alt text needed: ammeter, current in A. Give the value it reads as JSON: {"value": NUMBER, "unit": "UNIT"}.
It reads {"value": 20, "unit": "A"}
